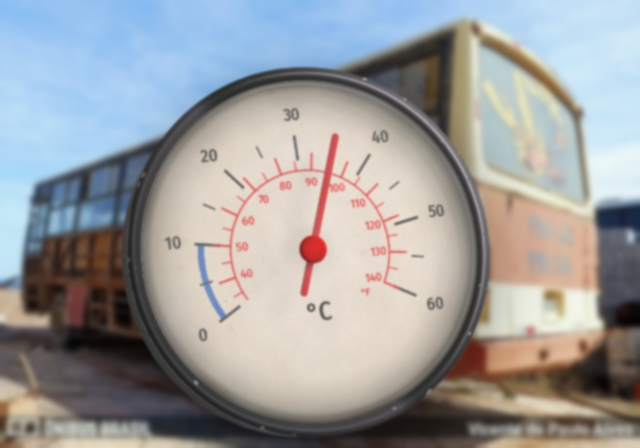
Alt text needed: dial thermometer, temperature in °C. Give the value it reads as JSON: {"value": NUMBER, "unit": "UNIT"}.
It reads {"value": 35, "unit": "°C"}
